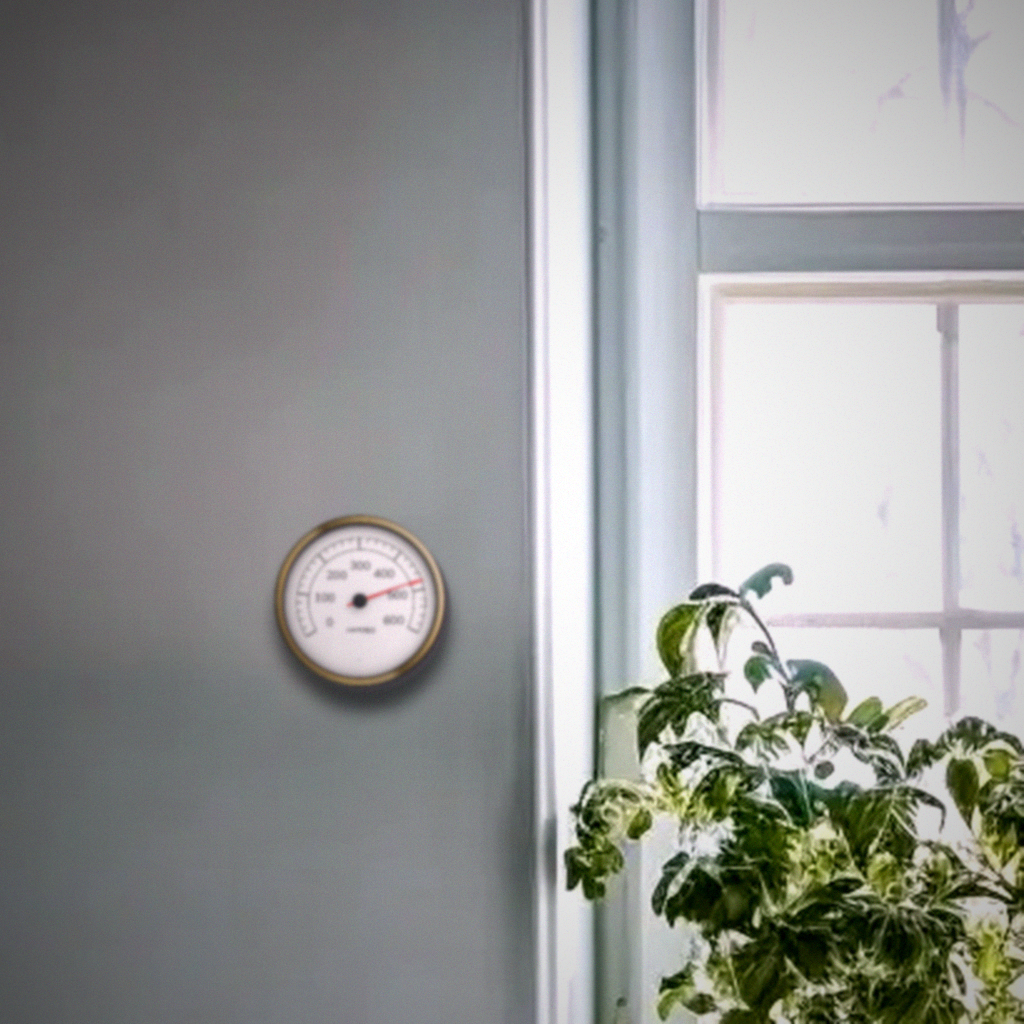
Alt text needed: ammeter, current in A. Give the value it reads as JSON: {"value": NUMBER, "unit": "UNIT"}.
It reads {"value": 480, "unit": "A"}
